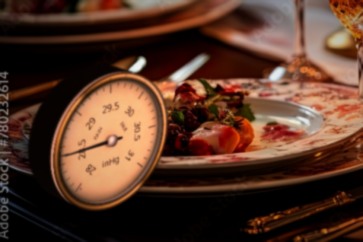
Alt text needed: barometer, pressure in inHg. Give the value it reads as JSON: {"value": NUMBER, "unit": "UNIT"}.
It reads {"value": 28.5, "unit": "inHg"}
